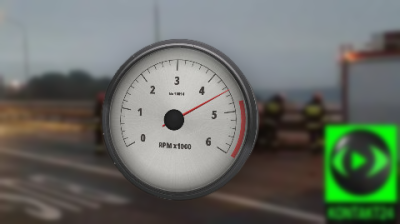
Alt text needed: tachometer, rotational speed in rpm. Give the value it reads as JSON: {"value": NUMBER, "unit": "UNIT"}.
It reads {"value": 4500, "unit": "rpm"}
